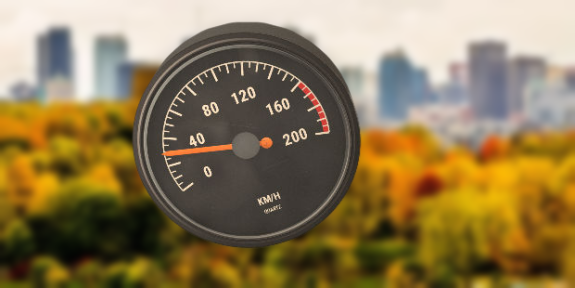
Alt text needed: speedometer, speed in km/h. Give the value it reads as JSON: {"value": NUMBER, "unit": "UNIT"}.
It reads {"value": 30, "unit": "km/h"}
